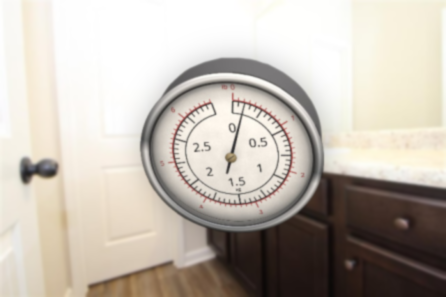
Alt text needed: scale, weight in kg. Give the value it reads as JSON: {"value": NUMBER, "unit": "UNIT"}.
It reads {"value": 0.1, "unit": "kg"}
